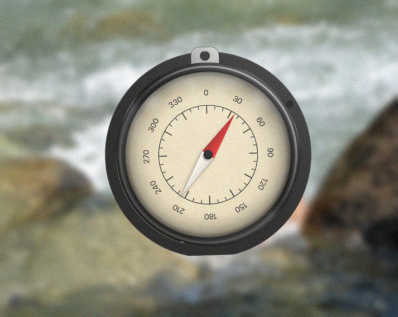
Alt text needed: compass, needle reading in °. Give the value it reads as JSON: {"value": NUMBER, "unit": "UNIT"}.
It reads {"value": 35, "unit": "°"}
